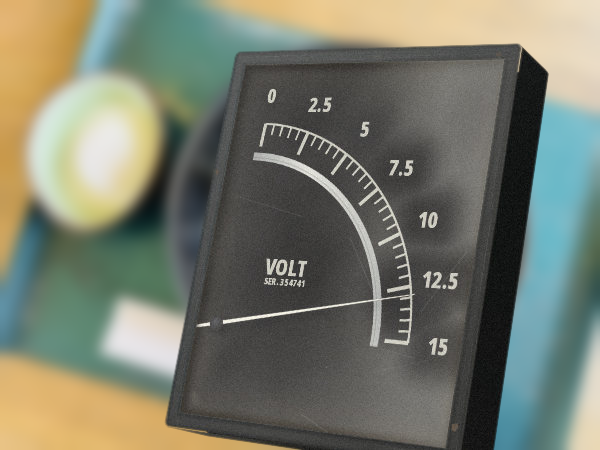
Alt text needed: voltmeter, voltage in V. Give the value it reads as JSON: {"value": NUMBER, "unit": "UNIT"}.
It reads {"value": 13, "unit": "V"}
